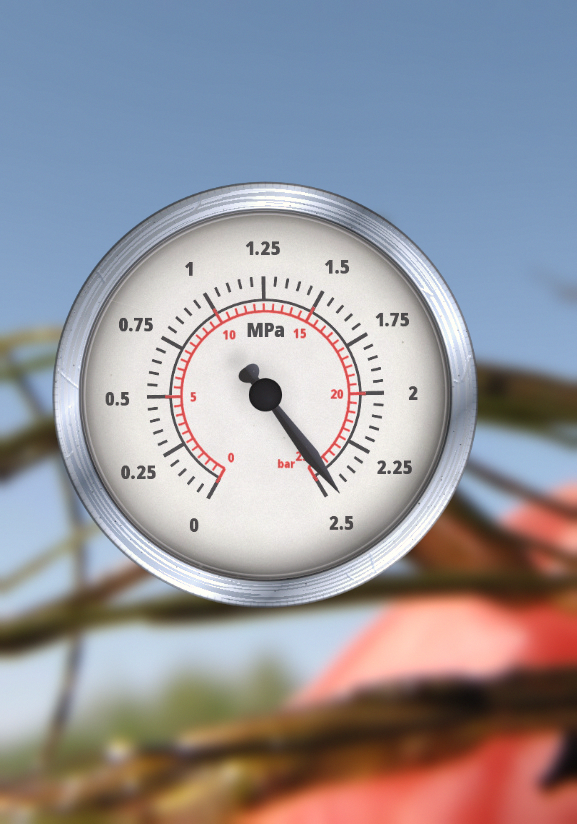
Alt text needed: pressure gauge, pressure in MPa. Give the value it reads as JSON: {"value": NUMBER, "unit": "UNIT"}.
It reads {"value": 2.45, "unit": "MPa"}
